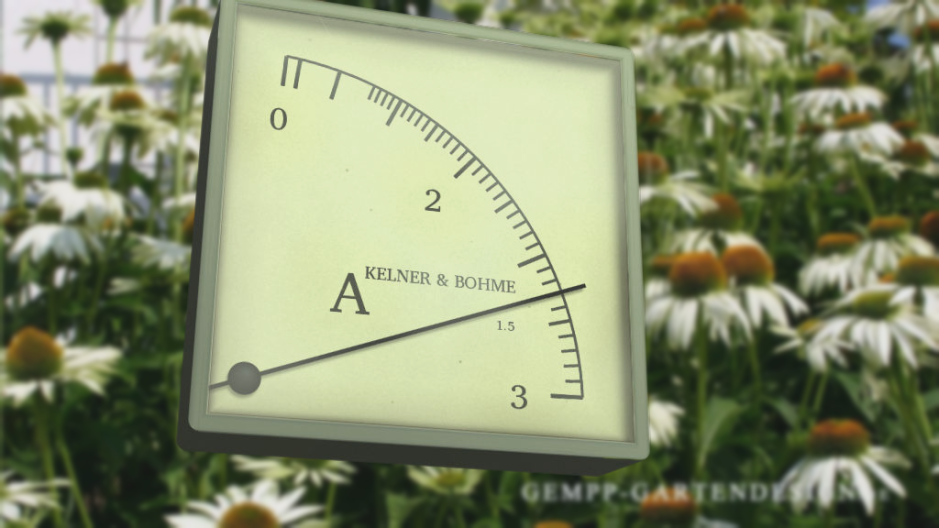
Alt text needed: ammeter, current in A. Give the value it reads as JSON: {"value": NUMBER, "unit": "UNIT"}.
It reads {"value": 2.65, "unit": "A"}
